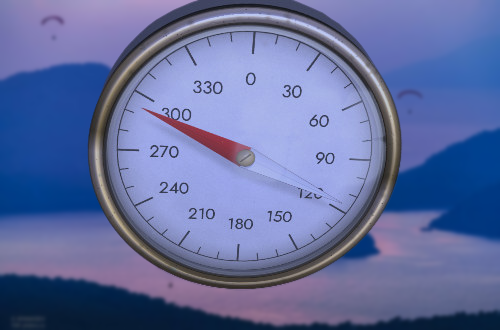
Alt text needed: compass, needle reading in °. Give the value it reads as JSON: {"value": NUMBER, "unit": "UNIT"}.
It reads {"value": 295, "unit": "°"}
